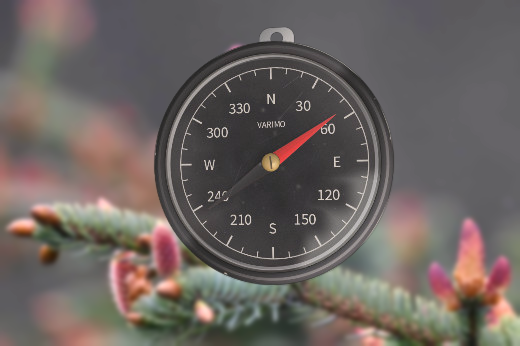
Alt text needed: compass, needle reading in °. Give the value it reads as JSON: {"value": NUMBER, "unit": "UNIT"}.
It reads {"value": 55, "unit": "°"}
